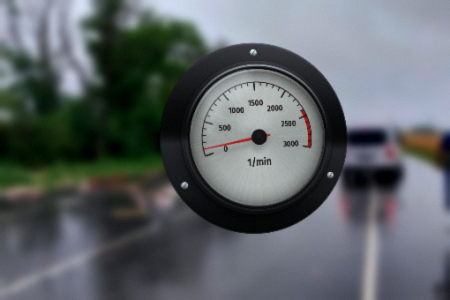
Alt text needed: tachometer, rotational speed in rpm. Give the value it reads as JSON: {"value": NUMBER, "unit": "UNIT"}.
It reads {"value": 100, "unit": "rpm"}
